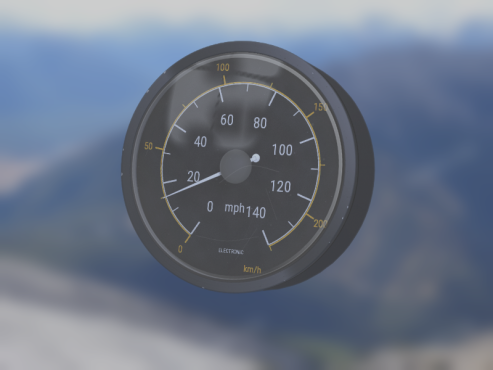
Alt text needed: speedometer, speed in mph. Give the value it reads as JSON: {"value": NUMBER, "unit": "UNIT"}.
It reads {"value": 15, "unit": "mph"}
